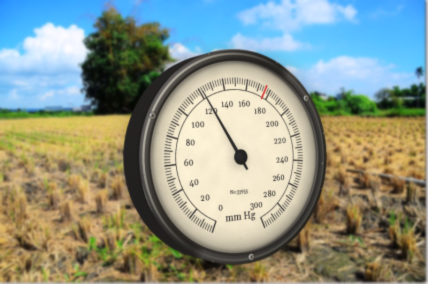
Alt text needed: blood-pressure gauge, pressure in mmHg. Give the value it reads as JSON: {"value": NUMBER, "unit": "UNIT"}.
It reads {"value": 120, "unit": "mmHg"}
